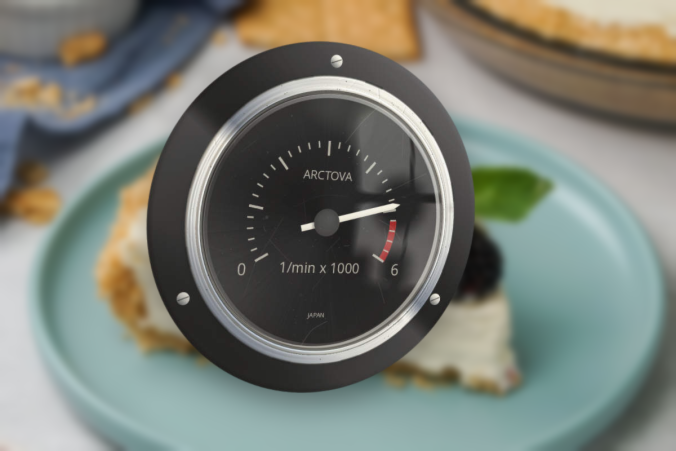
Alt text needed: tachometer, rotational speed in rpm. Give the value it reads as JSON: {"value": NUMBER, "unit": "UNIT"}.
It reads {"value": 4900, "unit": "rpm"}
